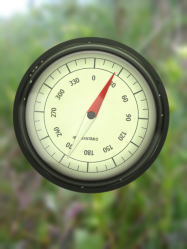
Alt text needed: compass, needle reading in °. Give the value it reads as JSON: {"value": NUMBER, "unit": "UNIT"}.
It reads {"value": 25, "unit": "°"}
